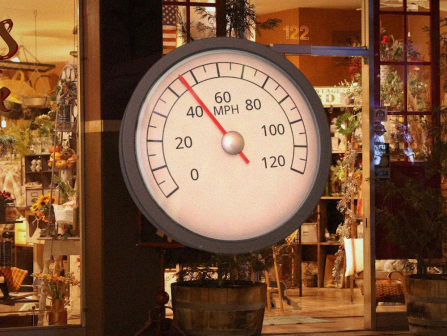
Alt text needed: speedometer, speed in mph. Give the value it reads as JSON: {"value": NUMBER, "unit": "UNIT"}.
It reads {"value": 45, "unit": "mph"}
